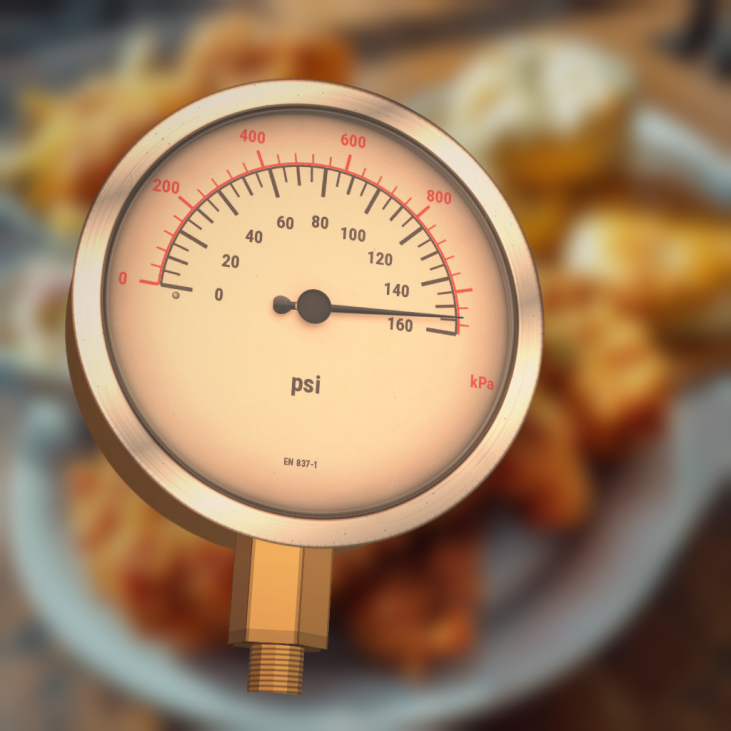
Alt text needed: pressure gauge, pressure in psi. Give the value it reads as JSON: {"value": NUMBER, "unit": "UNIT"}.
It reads {"value": 155, "unit": "psi"}
